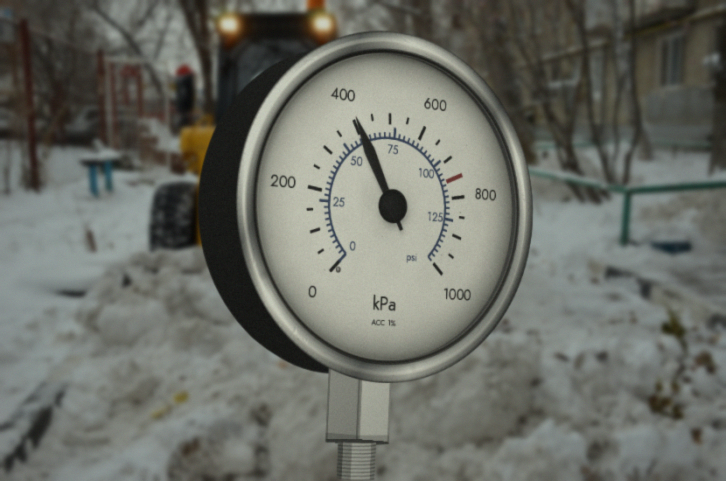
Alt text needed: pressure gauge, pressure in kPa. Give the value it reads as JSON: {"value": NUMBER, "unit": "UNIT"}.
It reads {"value": 400, "unit": "kPa"}
